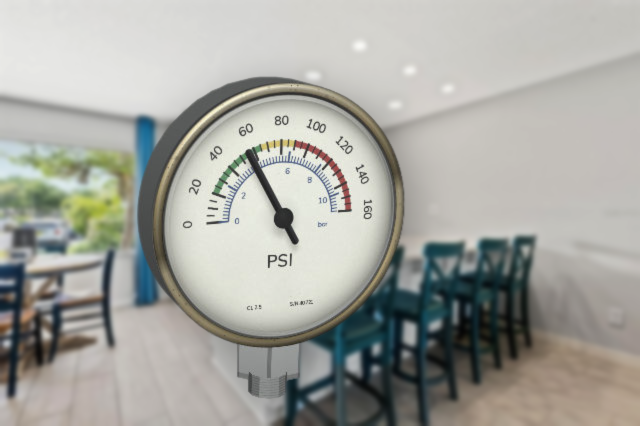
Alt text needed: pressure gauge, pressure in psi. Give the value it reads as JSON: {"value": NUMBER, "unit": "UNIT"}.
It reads {"value": 55, "unit": "psi"}
